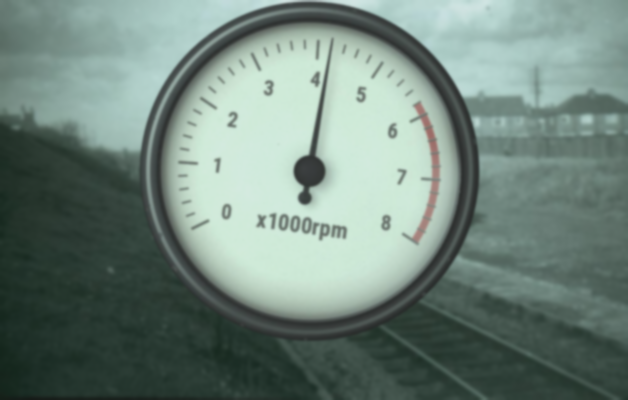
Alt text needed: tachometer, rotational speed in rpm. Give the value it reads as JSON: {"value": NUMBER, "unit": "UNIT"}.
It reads {"value": 4200, "unit": "rpm"}
